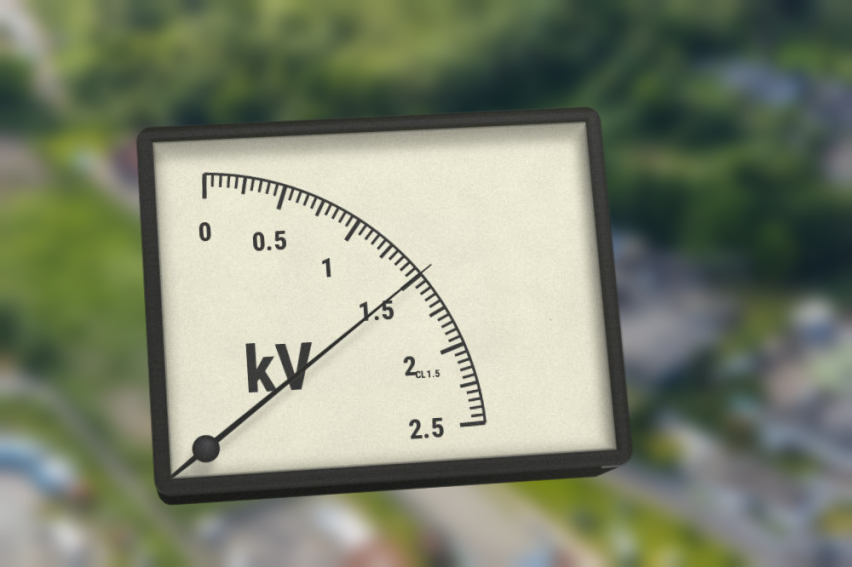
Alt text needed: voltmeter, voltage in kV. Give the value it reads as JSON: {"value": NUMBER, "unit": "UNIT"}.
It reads {"value": 1.5, "unit": "kV"}
